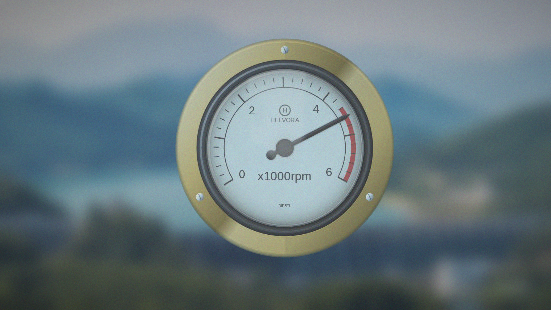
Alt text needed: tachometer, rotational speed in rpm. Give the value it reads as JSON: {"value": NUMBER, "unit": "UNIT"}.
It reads {"value": 4600, "unit": "rpm"}
